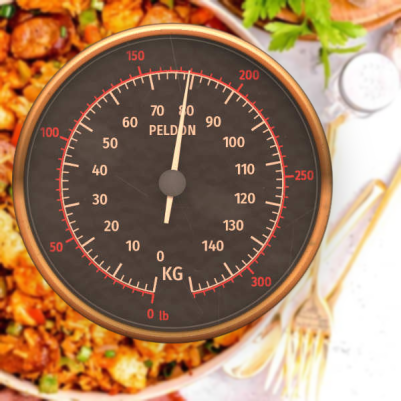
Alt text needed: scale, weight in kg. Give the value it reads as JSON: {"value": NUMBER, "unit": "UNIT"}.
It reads {"value": 79, "unit": "kg"}
